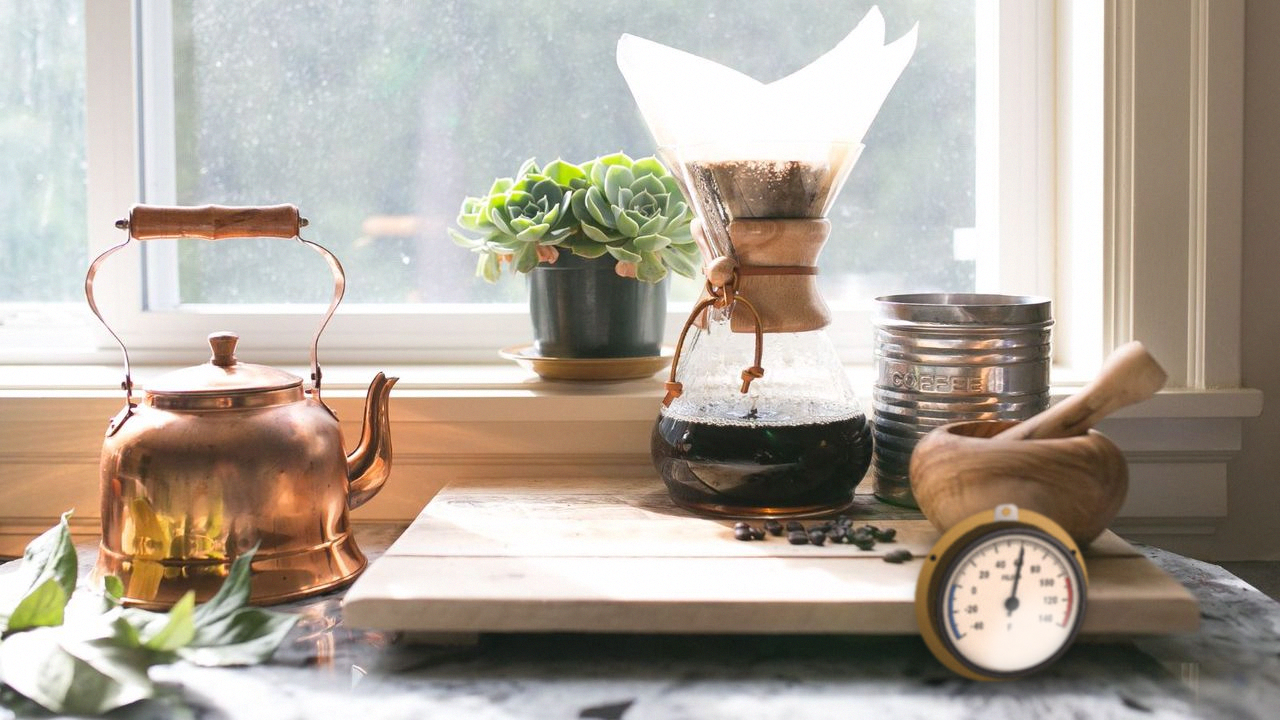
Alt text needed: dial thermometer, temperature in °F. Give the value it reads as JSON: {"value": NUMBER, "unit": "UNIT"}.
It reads {"value": 60, "unit": "°F"}
